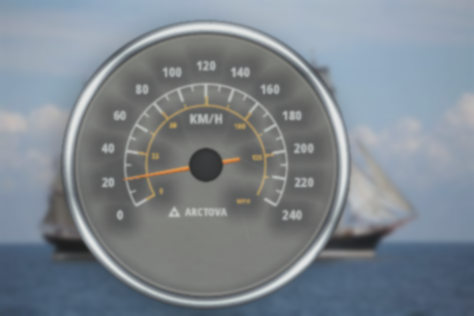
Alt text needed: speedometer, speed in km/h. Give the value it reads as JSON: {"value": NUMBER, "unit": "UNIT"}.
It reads {"value": 20, "unit": "km/h"}
